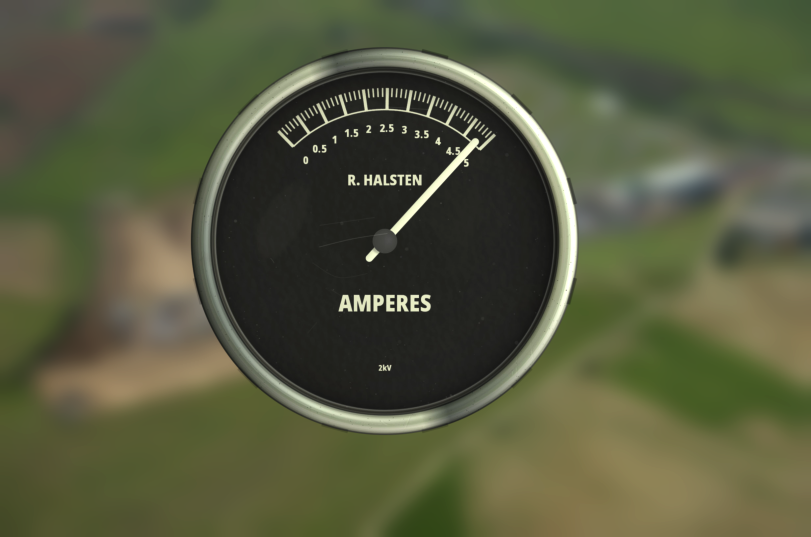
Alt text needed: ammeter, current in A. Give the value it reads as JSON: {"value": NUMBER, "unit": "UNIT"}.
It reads {"value": 4.8, "unit": "A"}
